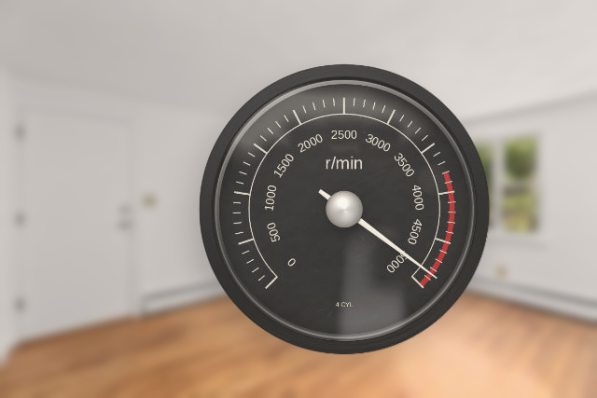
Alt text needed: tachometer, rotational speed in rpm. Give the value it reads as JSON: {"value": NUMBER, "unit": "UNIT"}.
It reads {"value": 4850, "unit": "rpm"}
